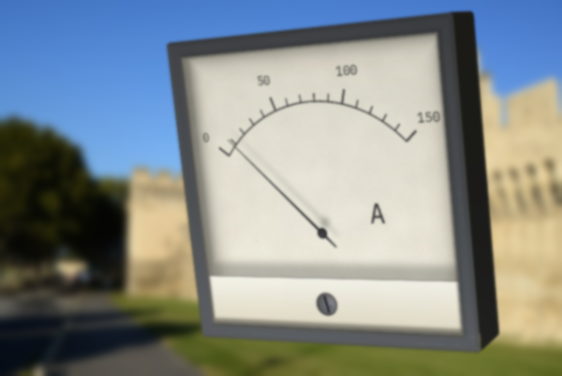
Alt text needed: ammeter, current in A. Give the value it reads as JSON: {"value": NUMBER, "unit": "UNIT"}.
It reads {"value": 10, "unit": "A"}
